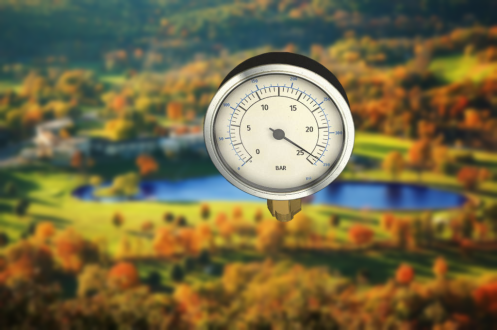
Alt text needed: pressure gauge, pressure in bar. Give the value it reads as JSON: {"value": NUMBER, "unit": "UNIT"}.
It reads {"value": 24, "unit": "bar"}
